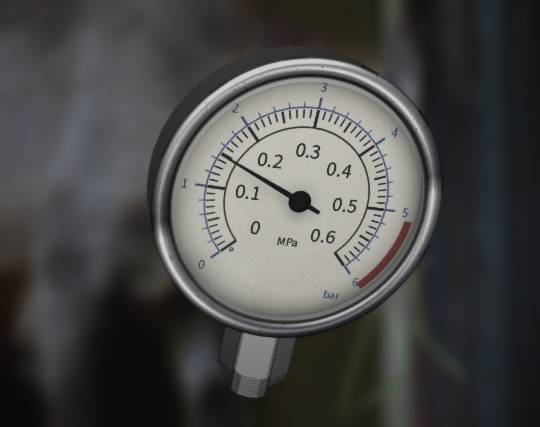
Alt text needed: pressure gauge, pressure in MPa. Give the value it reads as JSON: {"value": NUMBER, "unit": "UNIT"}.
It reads {"value": 0.15, "unit": "MPa"}
